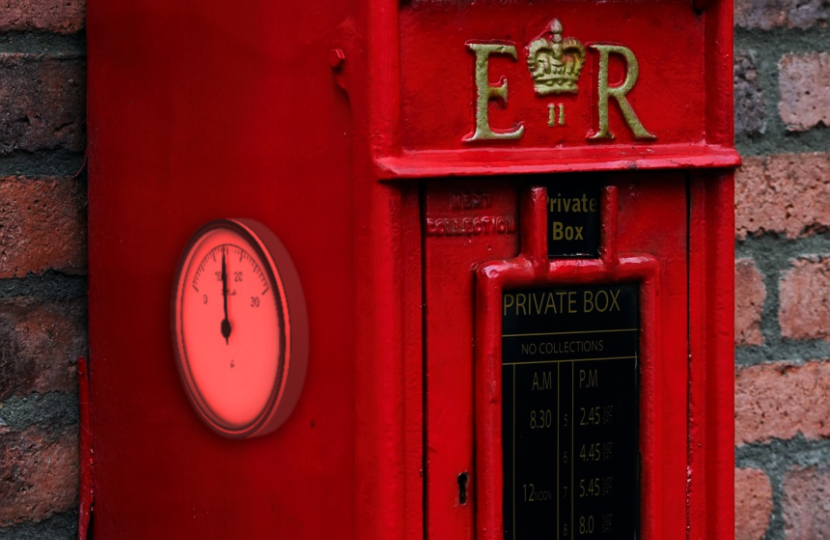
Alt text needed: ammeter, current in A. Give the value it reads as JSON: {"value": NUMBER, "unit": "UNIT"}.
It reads {"value": 15, "unit": "A"}
